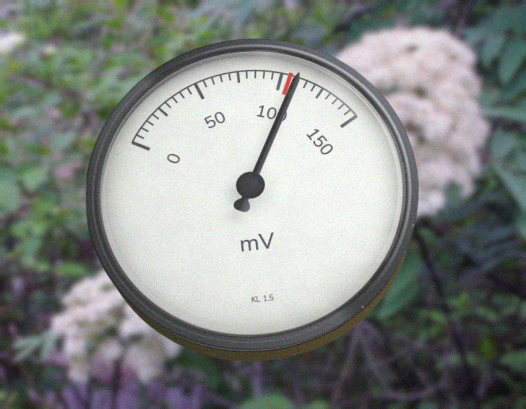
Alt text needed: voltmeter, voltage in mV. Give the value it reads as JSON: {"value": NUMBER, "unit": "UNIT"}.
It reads {"value": 110, "unit": "mV"}
